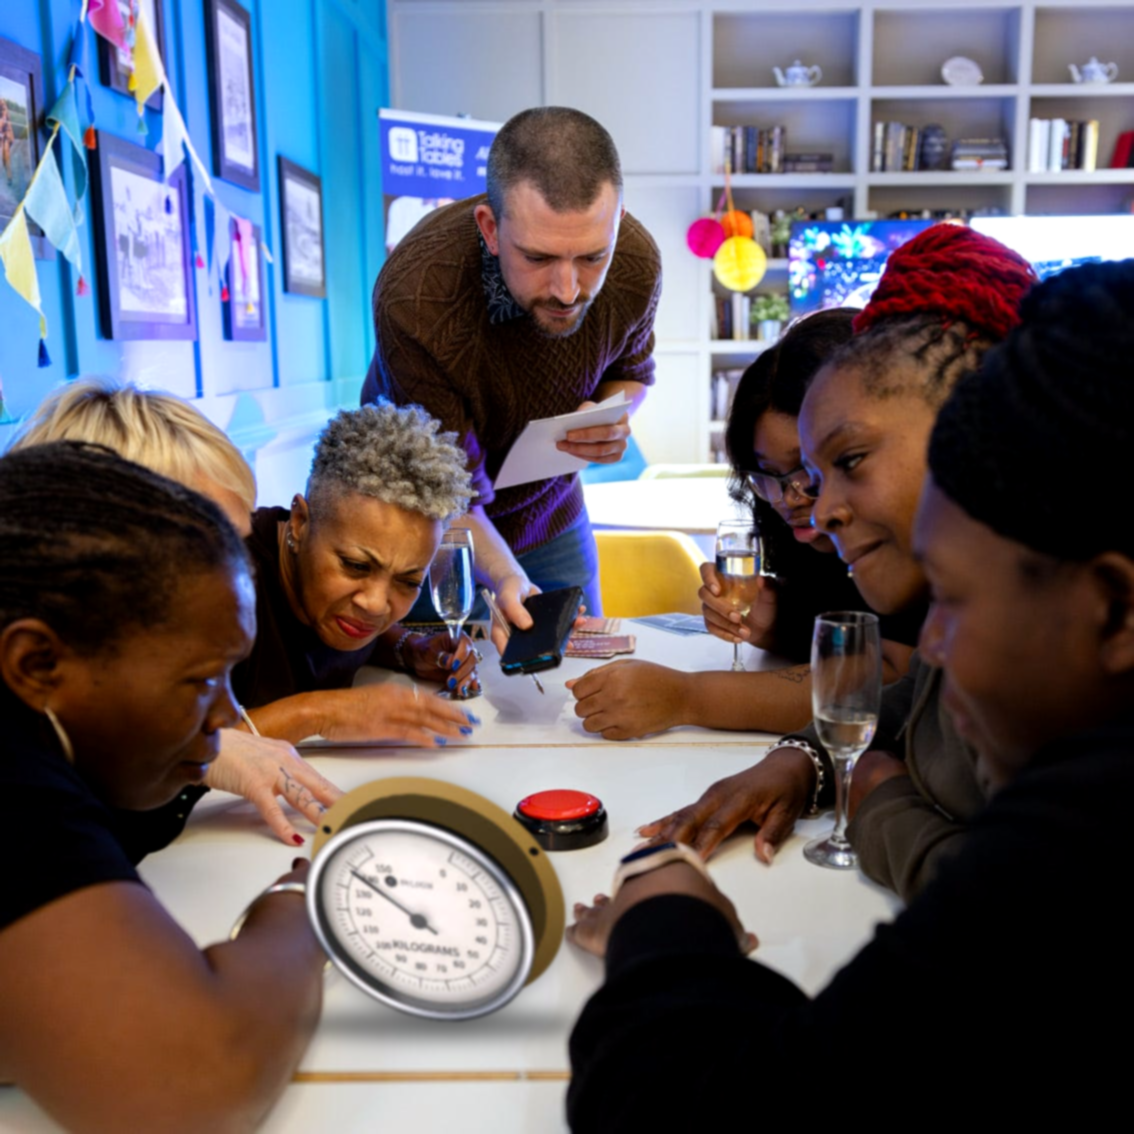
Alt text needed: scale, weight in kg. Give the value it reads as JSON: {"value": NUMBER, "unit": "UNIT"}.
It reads {"value": 140, "unit": "kg"}
